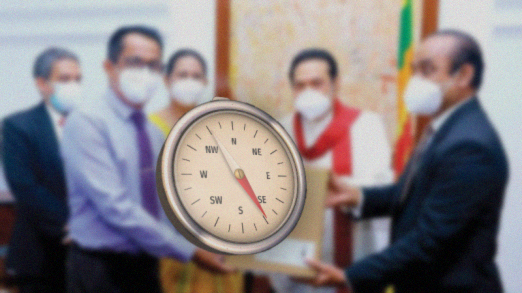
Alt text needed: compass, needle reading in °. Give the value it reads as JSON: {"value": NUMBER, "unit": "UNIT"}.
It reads {"value": 150, "unit": "°"}
